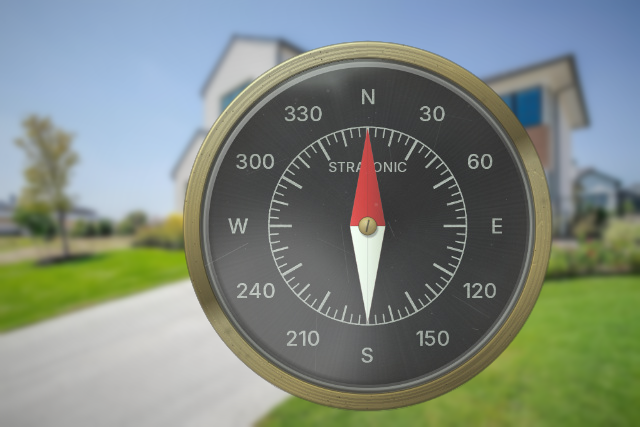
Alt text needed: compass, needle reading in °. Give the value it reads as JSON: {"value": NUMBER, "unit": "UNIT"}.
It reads {"value": 0, "unit": "°"}
